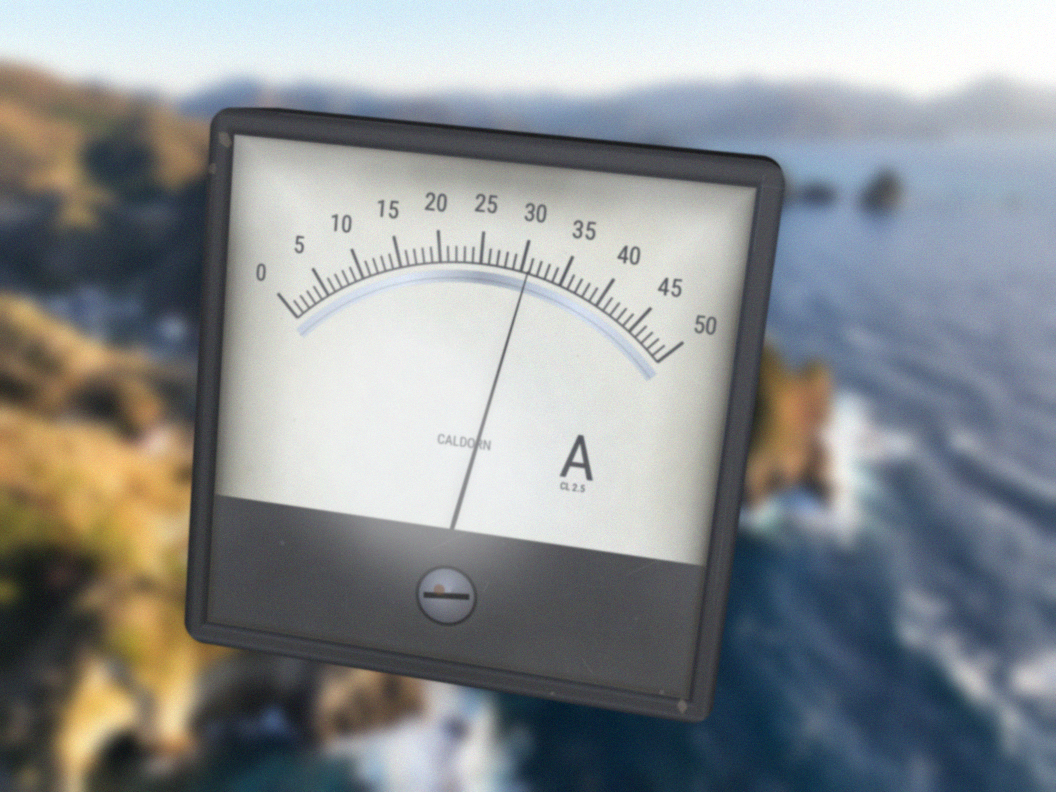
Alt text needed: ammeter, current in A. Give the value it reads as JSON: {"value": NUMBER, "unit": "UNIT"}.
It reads {"value": 31, "unit": "A"}
